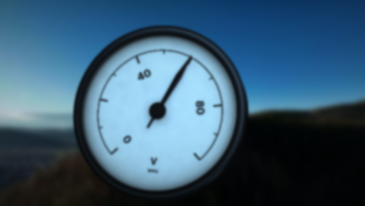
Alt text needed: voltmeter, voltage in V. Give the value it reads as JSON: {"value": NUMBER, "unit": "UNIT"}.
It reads {"value": 60, "unit": "V"}
